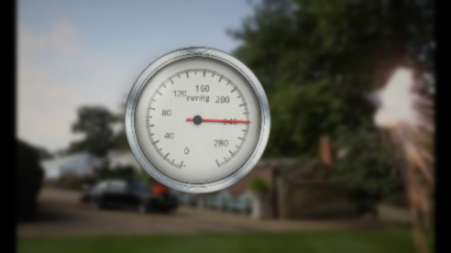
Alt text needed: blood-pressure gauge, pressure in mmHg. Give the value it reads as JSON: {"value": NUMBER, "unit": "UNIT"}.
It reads {"value": 240, "unit": "mmHg"}
